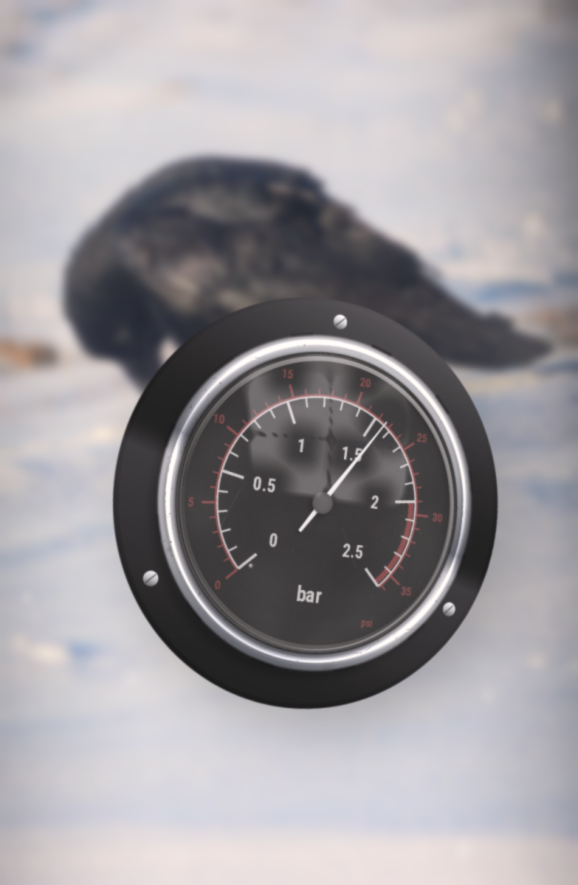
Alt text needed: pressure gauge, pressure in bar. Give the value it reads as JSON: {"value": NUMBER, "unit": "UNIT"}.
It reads {"value": 1.55, "unit": "bar"}
